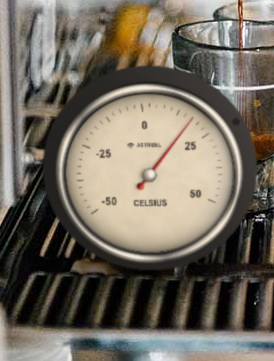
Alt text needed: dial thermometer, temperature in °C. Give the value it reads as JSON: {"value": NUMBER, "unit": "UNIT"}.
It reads {"value": 17.5, "unit": "°C"}
